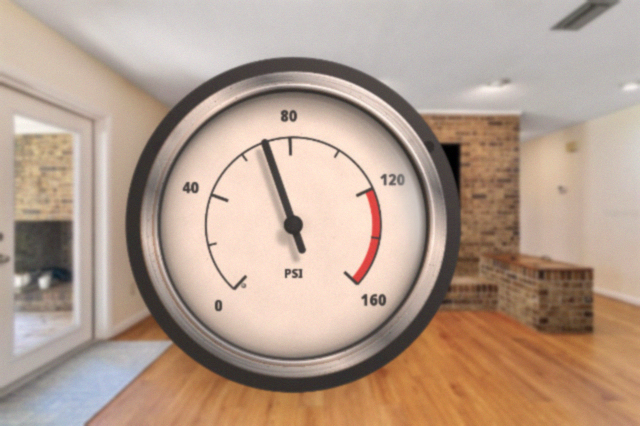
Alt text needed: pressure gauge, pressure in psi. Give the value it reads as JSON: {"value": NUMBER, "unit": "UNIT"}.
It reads {"value": 70, "unit": "psi"}
